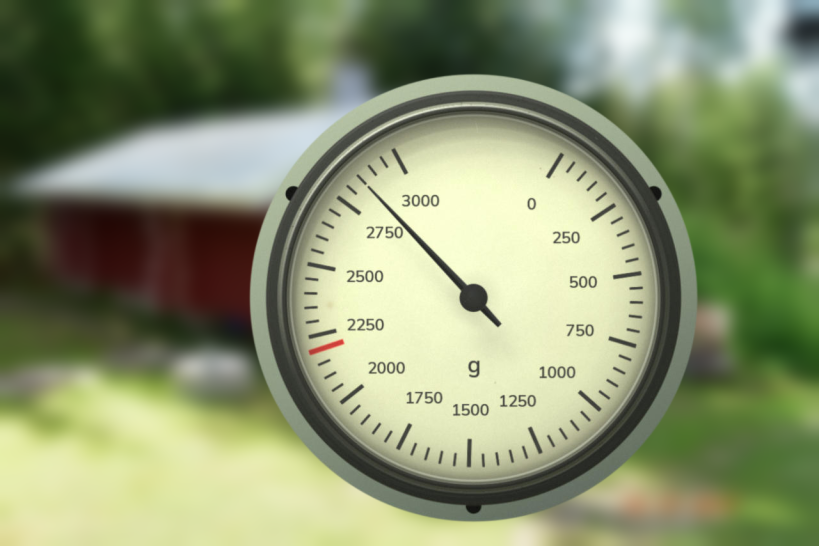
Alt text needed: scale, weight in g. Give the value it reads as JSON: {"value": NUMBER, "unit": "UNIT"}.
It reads {"value": 2850, "unit": "g"}
